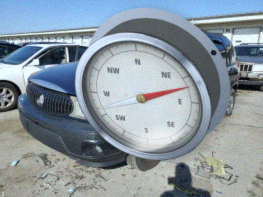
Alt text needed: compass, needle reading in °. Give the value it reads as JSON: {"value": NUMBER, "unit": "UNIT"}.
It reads {"value": 70, "unit": "°"}
